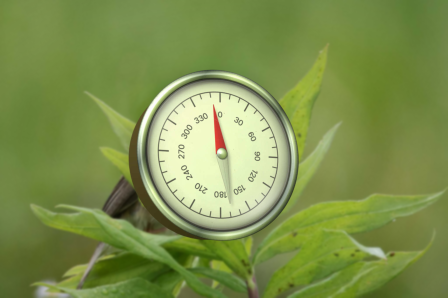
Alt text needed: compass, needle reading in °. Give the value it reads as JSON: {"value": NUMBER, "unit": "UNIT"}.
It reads {"value": 350, "unit": "°"}
